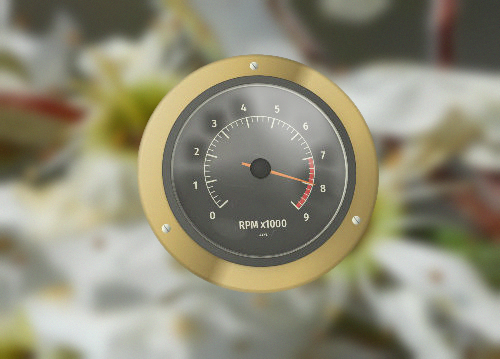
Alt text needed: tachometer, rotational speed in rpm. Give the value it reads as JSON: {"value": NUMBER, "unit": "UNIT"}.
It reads {"value": 8000, "unit": "rpm"}
